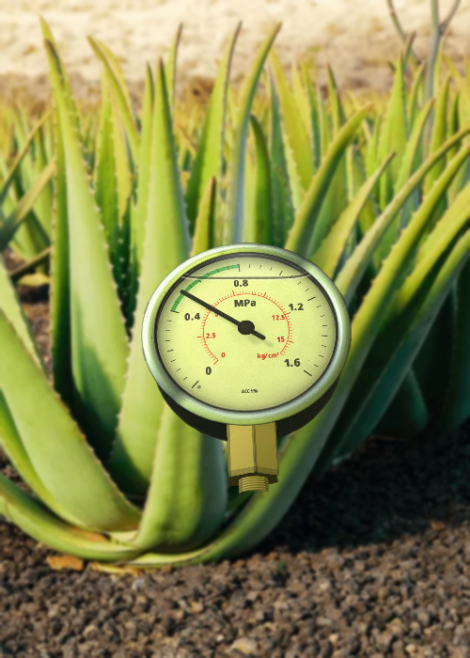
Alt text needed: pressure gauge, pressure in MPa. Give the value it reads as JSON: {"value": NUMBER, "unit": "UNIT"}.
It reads {"value": 0.5, "unit": "MPa"}
